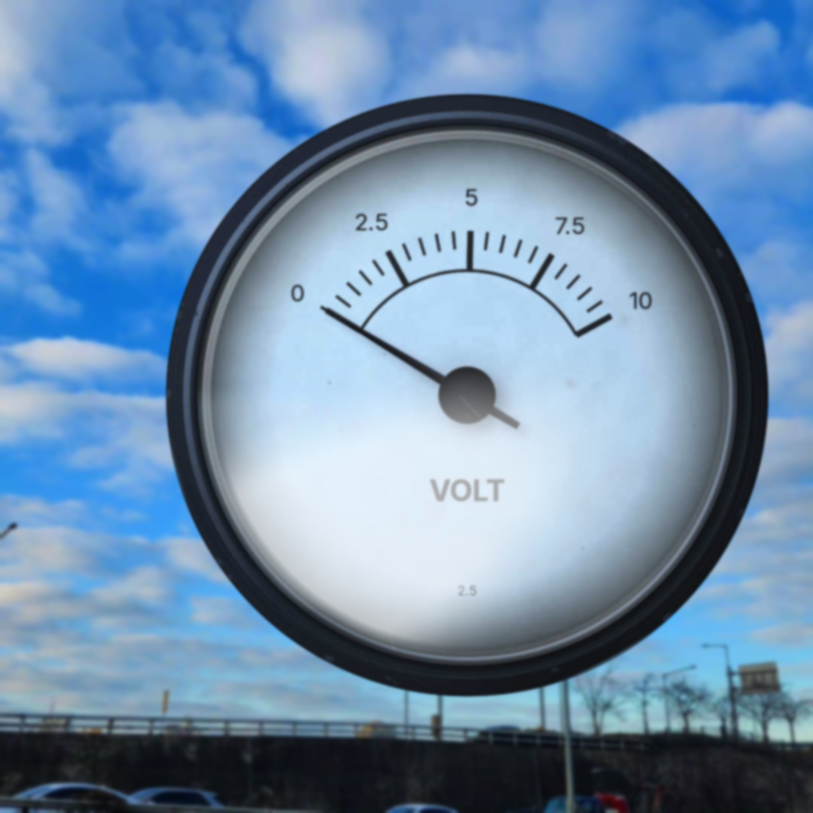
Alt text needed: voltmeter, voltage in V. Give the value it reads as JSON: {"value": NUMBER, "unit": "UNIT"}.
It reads {"value": 0, "unit": "V"}
